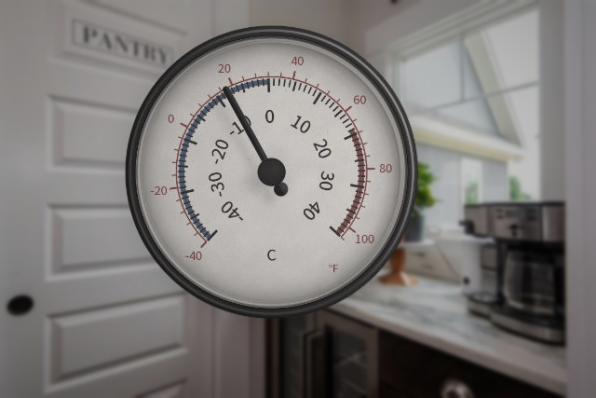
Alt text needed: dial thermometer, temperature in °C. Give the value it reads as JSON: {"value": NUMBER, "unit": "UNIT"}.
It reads {"value": -8, "unit": "°C"}
